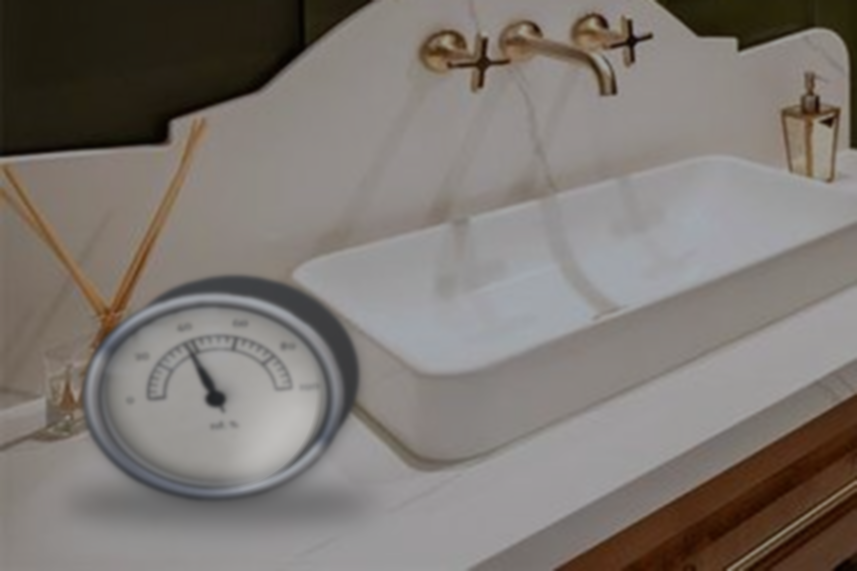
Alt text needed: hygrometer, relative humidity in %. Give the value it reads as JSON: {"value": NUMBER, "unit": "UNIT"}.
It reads {"value": 40, "unit": "%"}
